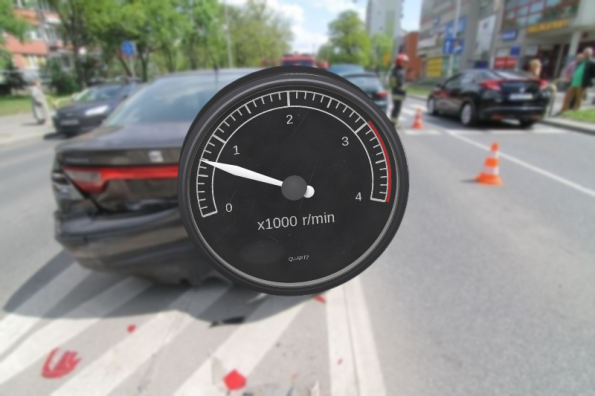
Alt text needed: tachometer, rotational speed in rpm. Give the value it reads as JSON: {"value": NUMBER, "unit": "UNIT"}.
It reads {"value": 700, "unit": "rpm"}
